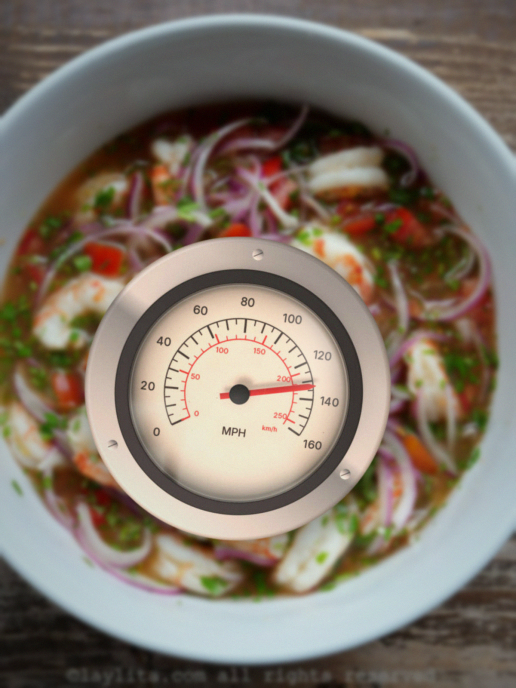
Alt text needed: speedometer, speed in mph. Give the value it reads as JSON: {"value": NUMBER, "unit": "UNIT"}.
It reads {"value": 132.5, "unit": "mph"}
